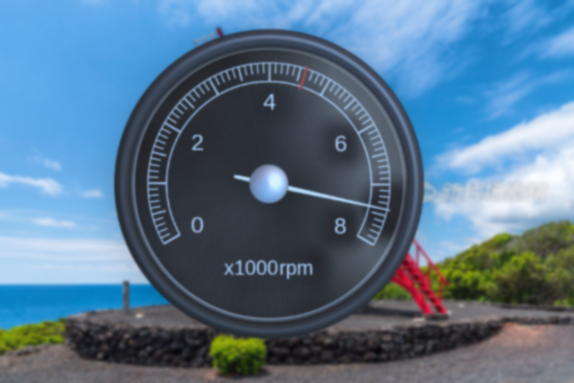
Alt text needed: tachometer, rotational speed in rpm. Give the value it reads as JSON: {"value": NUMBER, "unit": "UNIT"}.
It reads {"value": 7400, "unit": "rpm"}
